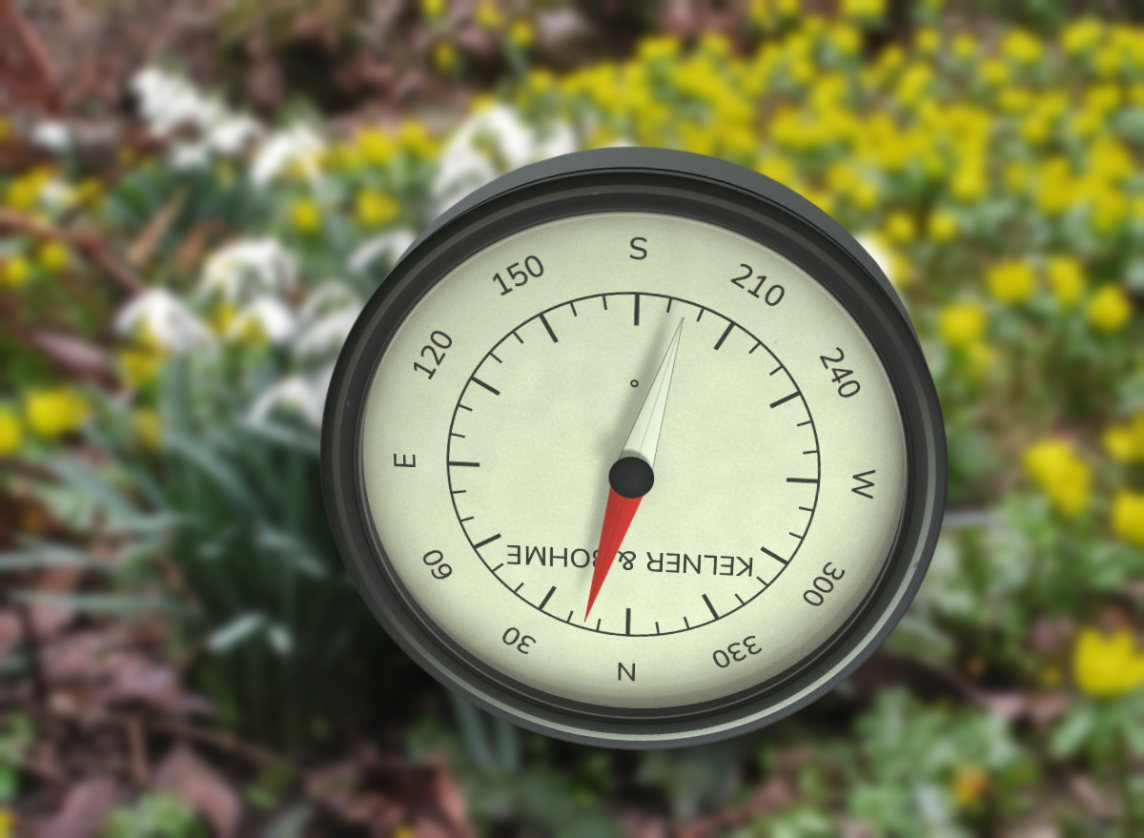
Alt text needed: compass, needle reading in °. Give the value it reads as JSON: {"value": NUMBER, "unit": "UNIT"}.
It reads {"value": 15, "unit": "°"}
